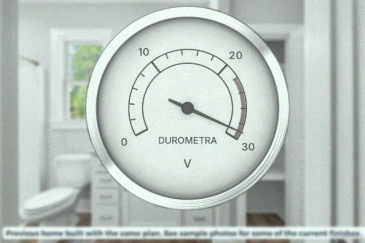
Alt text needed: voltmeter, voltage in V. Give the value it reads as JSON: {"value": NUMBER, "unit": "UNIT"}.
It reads {"value": 29, "unit": "V"}
